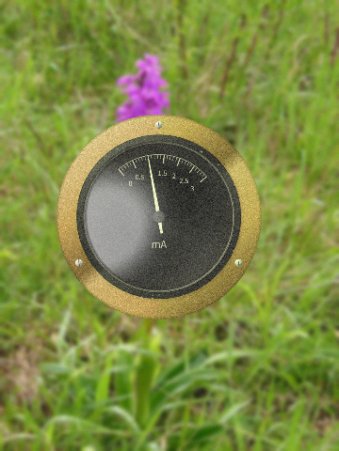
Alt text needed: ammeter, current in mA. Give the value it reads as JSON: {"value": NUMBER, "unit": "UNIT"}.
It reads {"value": 1, "unit": "mA"}
